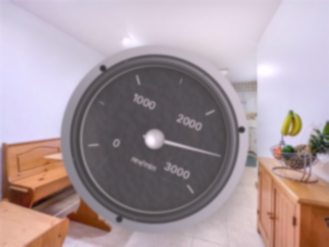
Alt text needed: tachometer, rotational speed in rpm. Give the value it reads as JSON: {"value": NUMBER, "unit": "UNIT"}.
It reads {"value": 2500, "unit": "rpm"}
